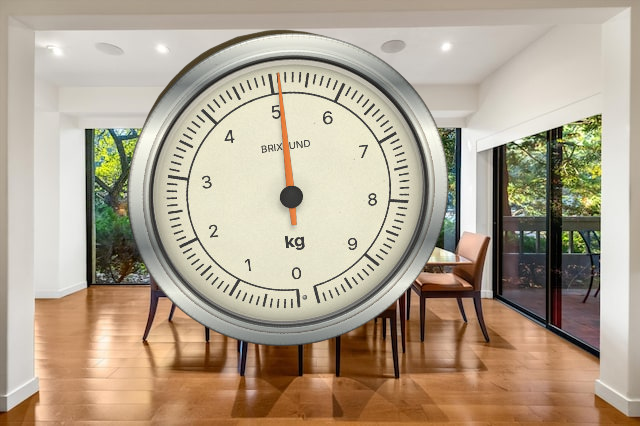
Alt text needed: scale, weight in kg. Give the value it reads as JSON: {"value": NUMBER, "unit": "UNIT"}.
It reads {"value": 5.1, "unit": "kg"}
